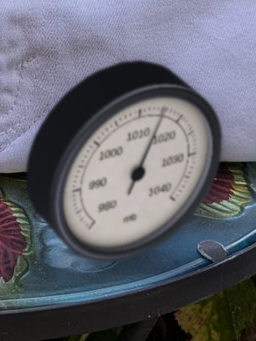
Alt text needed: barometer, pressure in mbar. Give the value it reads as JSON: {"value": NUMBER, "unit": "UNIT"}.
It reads {"value": 1015, "unit": "mbar"}
